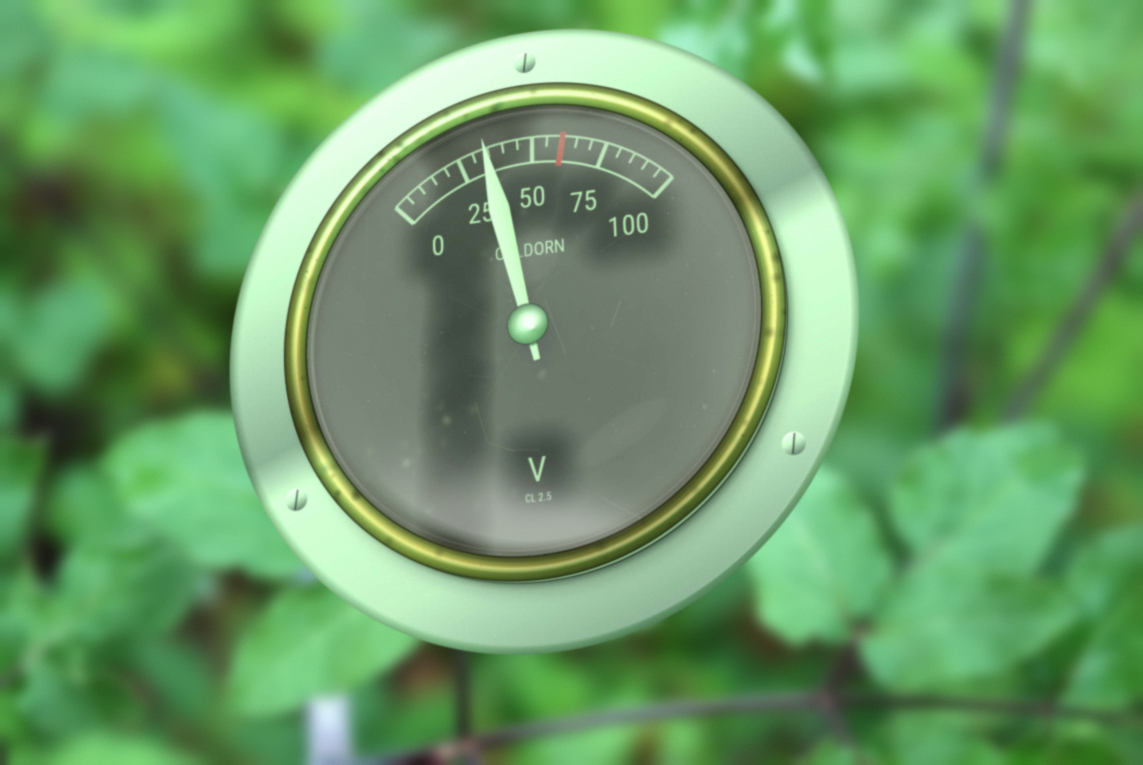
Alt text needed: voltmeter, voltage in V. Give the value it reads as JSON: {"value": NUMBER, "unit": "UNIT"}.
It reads {"value": 35, "unit": "V"}
